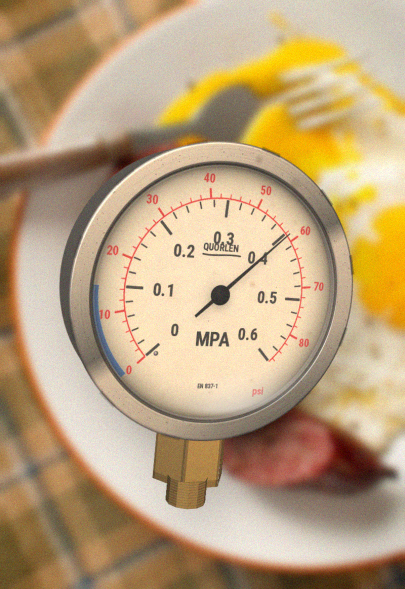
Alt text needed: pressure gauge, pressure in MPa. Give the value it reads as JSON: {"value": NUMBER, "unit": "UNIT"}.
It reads {"value": 0.4, "unit": "MPa"}
